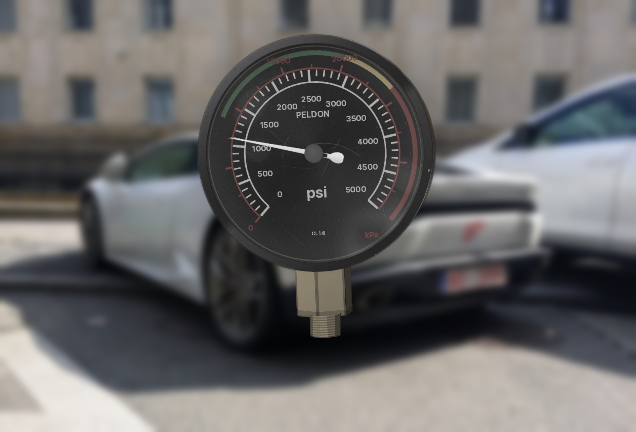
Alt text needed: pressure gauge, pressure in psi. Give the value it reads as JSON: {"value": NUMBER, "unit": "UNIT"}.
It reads {"value": 1100, "unit": "psi"}
